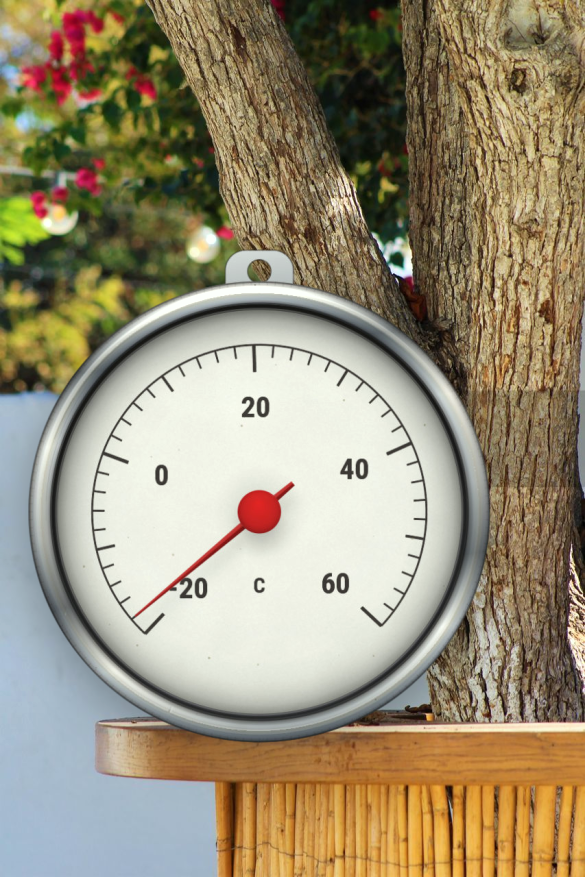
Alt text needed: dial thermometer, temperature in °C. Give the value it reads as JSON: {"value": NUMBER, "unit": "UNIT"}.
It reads {"value": -18, "unit": "°C"}
